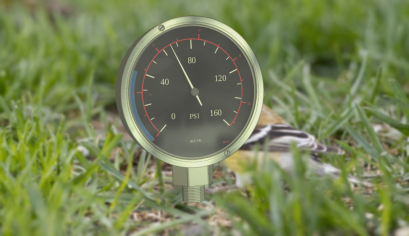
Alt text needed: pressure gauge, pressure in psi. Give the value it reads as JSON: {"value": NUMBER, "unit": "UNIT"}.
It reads {"value": 65, "unit": "psi"}
